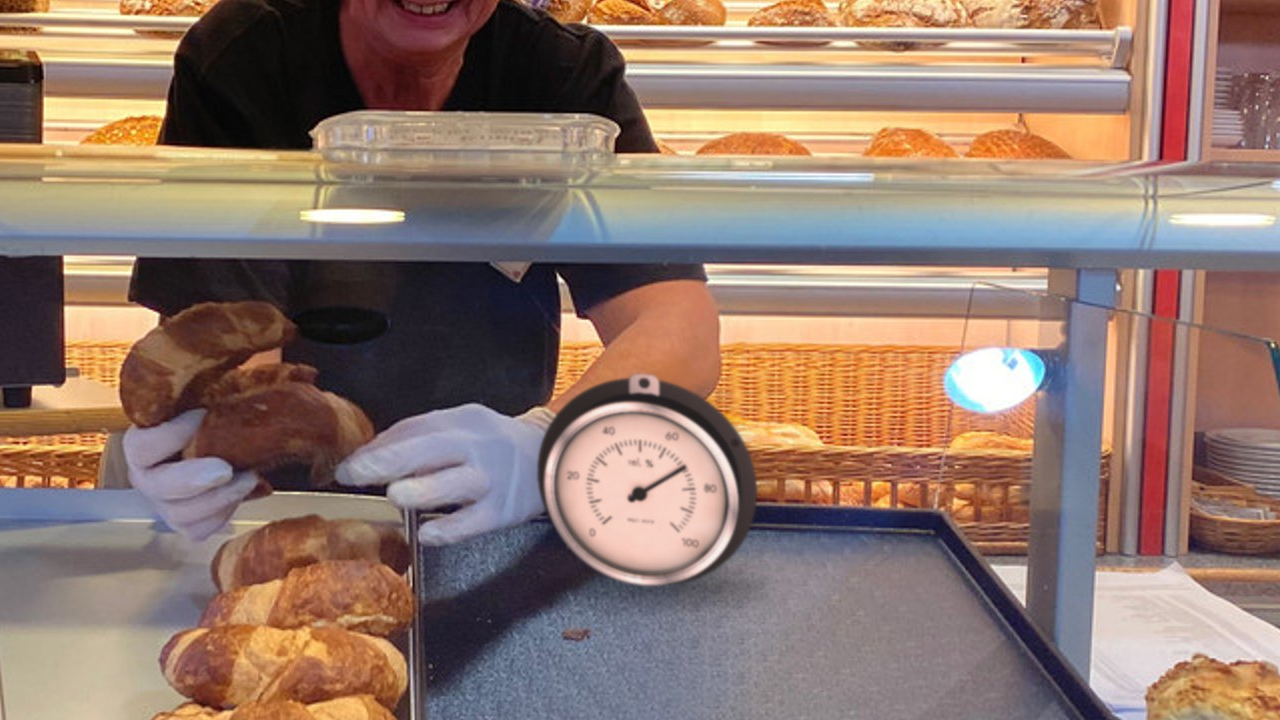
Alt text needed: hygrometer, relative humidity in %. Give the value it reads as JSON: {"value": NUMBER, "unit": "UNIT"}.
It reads {"value": 70, "unit": "%"}
